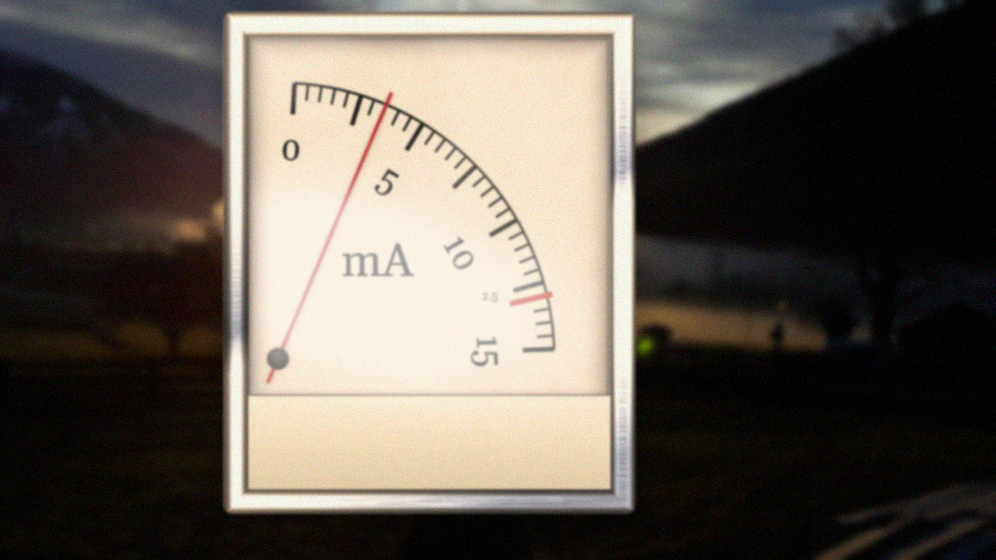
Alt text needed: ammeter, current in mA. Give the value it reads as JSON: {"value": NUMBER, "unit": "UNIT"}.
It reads {"value": 3.5, "unit": "mA"}
